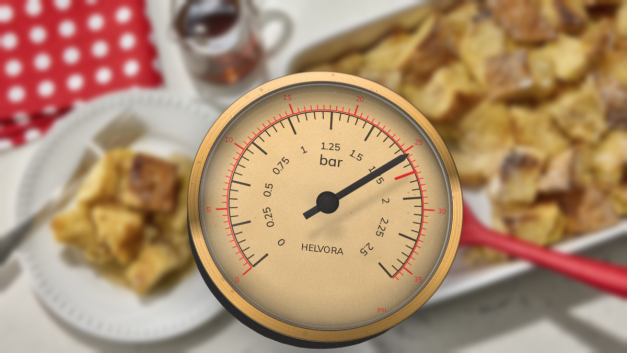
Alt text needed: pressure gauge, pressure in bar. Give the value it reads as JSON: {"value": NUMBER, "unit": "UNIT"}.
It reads {"value": 1.75, "unit": "bar"}
